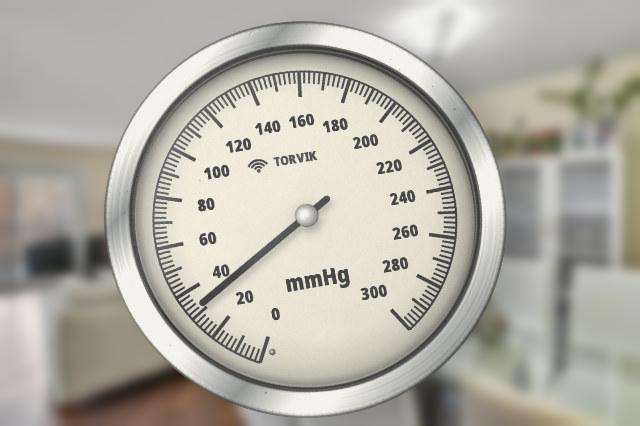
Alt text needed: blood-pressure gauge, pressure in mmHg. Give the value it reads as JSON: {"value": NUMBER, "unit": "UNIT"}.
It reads {"value": 32, "unit": "mmHg"}
